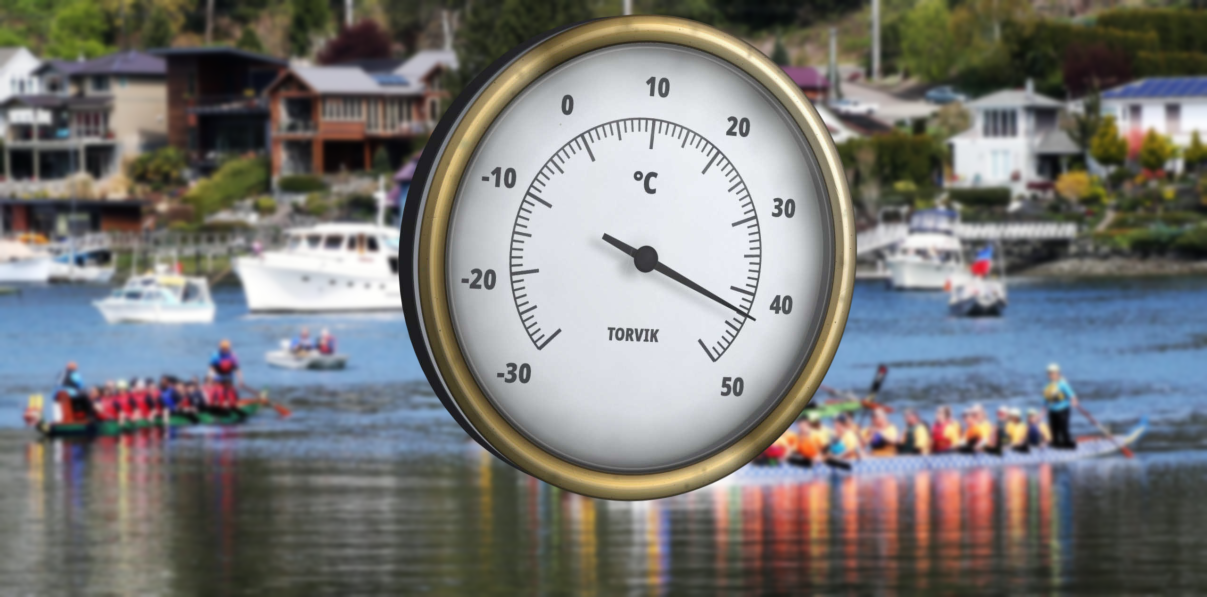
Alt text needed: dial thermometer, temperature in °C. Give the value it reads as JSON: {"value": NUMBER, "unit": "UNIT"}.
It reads {"value": 43, "unit": "°C"}
